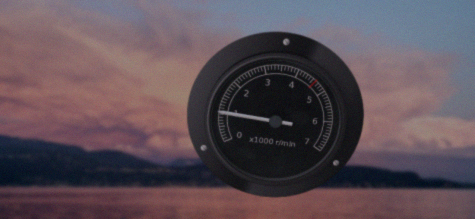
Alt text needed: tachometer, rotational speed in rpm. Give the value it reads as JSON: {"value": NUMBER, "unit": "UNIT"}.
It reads {"value": 1000, "unit": "rpm"}
